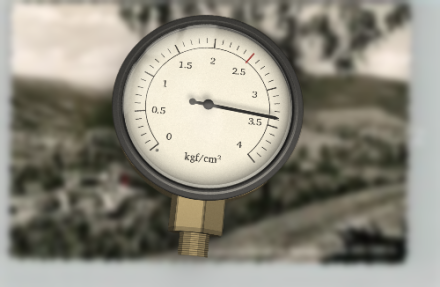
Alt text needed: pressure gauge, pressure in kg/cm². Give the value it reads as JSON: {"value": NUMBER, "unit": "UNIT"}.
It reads {"value": 3.4, "unit": "kg/cm²"}
